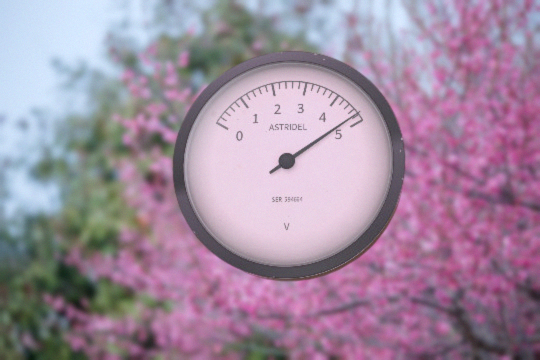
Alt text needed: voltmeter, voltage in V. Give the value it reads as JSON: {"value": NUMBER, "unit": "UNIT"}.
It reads {"value": 4.8, "unit": "V"}
